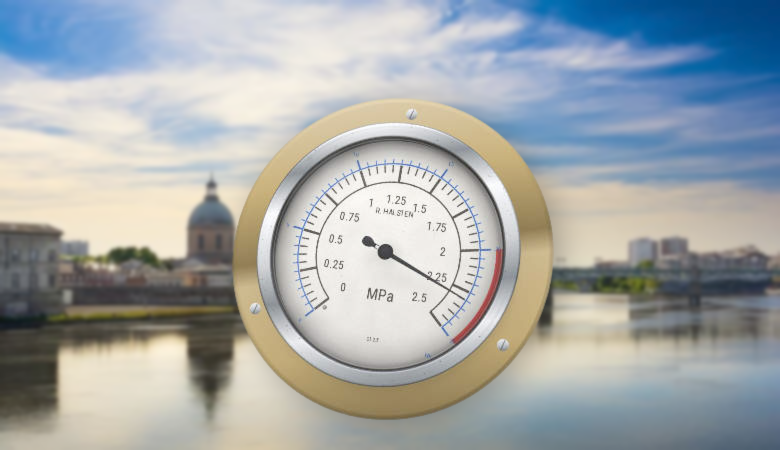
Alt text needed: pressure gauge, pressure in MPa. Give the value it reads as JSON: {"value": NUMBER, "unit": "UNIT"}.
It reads {"value": 2.3, "unit": "MPa"}
